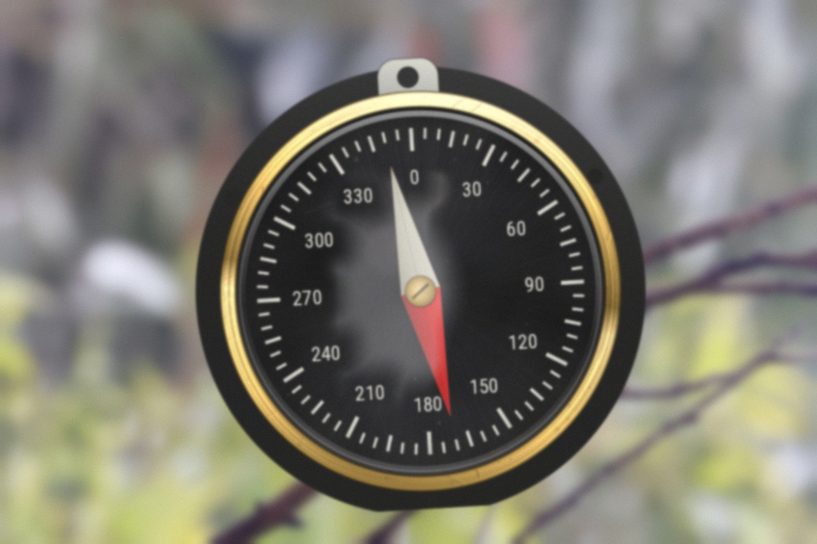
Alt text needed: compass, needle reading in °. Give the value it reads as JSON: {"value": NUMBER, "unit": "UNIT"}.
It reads {"value": 170, "unit": "°"}
